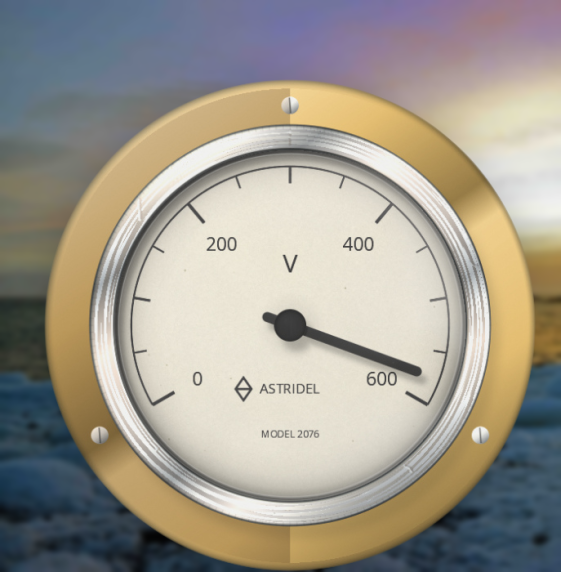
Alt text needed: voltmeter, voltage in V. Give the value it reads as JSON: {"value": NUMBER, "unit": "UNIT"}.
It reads {"value": 575, "unit": "V"}
